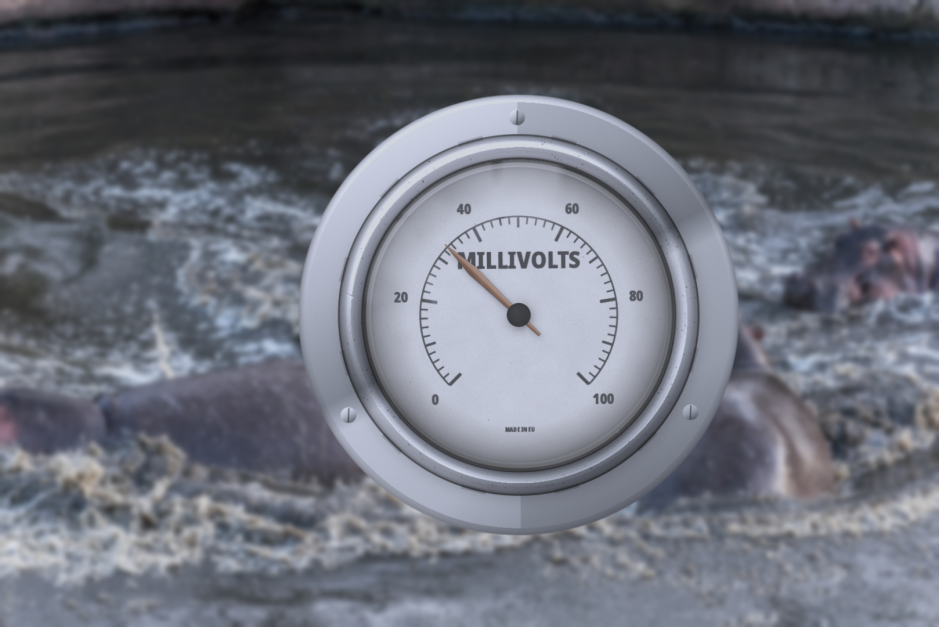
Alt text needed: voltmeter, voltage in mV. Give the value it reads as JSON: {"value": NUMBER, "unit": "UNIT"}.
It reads {"value": 33, "unit": "mV"}
